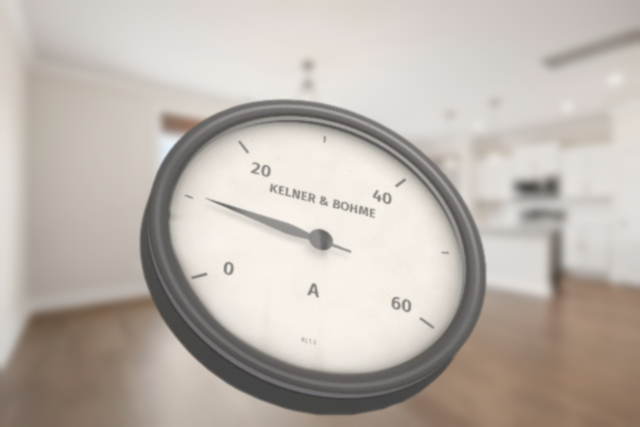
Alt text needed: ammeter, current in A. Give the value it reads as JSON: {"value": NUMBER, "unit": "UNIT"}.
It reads {"value": 10, "unit": "A"}
